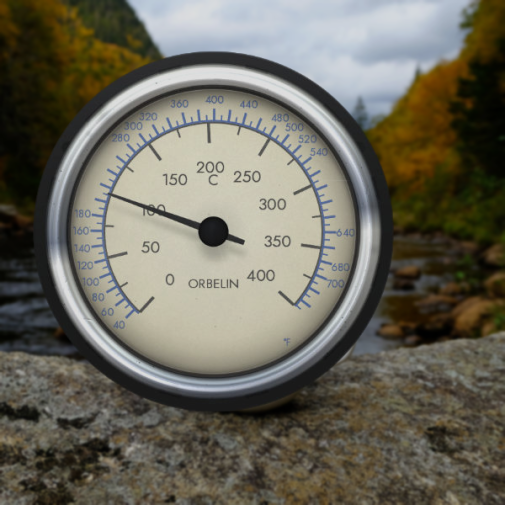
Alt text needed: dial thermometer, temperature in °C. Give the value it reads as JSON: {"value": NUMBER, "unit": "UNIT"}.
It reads {"value": 100, "unit": "°C"}
